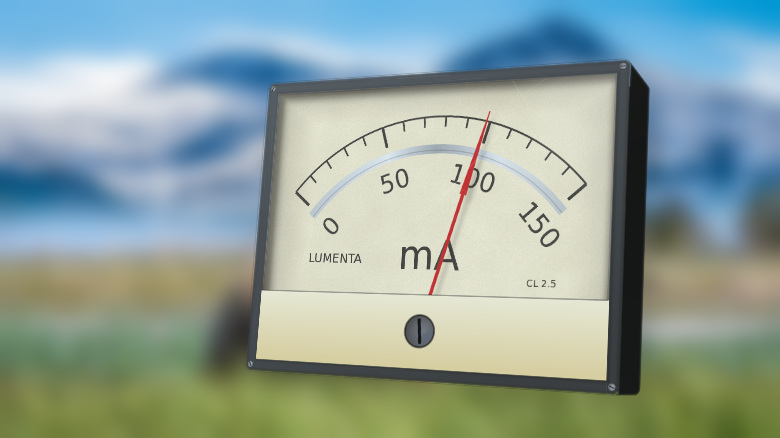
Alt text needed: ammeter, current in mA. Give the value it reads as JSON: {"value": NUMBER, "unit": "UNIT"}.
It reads {"value": 100, "unit": "mA"}
